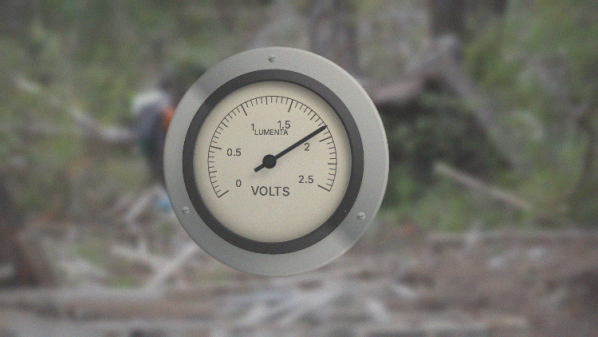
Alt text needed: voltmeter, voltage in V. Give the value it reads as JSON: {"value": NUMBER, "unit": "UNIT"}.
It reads {"value": 1.9, "unit": "V"}
